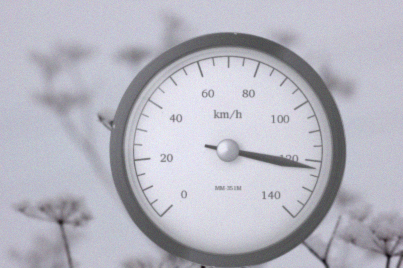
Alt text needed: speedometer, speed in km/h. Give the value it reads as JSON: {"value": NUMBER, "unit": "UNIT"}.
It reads {"value": 122.5, "unit": "km/h"}
